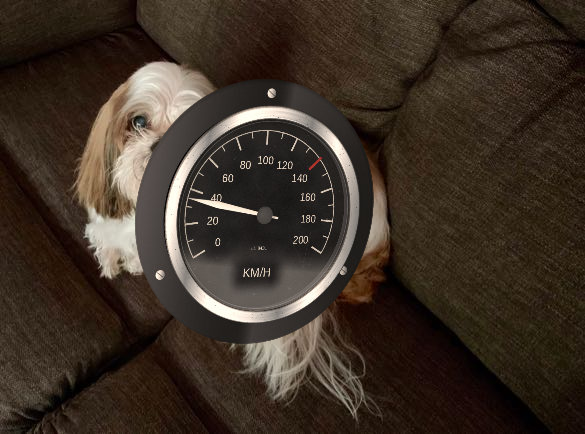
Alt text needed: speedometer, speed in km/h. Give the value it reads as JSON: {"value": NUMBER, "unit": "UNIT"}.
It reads {"value": 35, "unit": "km/h"}
